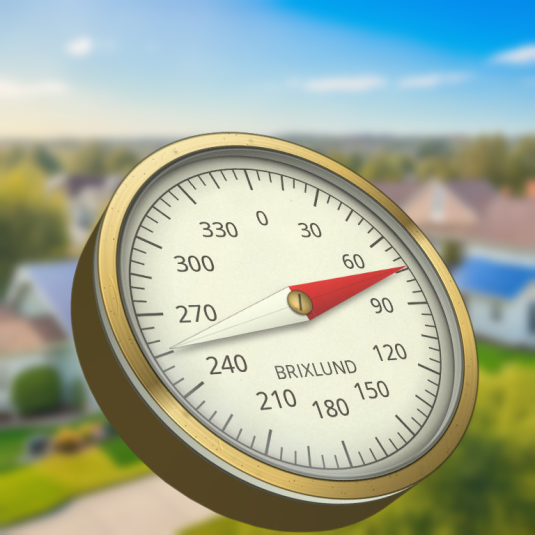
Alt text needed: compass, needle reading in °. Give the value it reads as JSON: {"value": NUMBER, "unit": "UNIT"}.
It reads {"value": 75, "unit": "°"}
